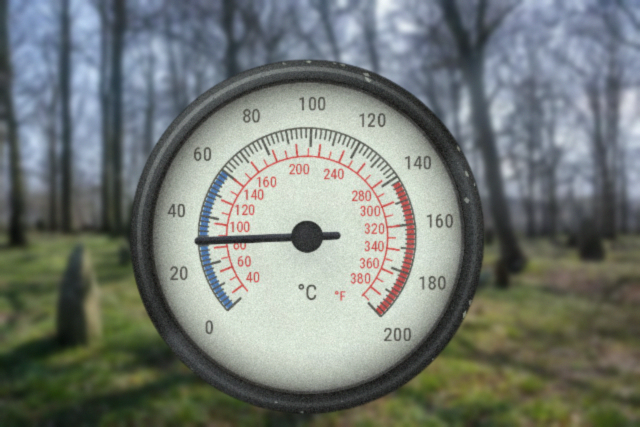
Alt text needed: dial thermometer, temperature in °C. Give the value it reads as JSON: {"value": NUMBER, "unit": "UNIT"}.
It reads {"value": 30, "unit": "°C"}
